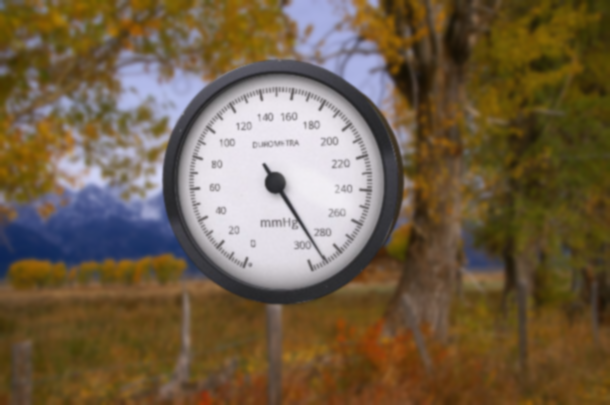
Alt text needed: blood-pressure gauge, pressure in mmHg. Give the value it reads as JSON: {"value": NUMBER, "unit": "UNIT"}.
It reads {"value": 290, "unit": "mmHg"}
